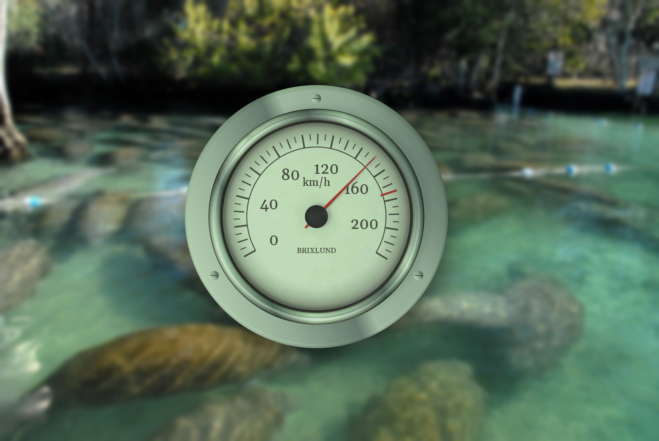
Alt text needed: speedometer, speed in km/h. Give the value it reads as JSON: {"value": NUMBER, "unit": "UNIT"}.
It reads {"value": 150, "unit": "km/h"}
